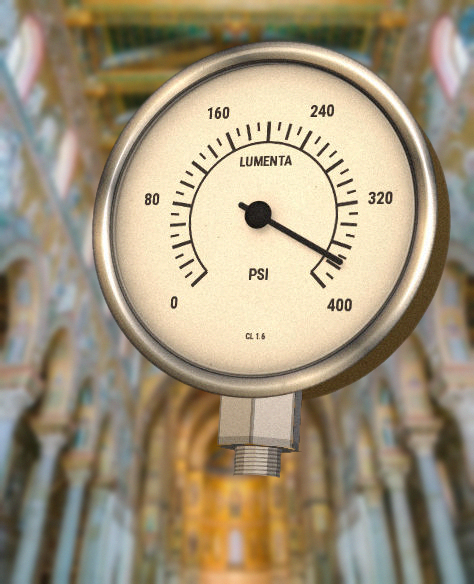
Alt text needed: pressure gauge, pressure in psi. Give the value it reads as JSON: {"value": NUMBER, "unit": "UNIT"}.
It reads {"value": 375, "unit": "psi"}
